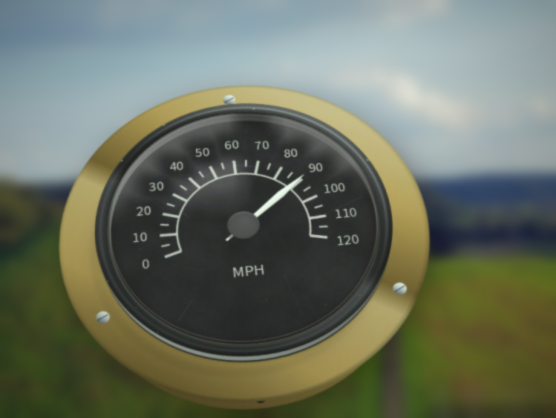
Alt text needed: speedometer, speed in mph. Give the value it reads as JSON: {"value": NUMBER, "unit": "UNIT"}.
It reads {"value": 90, "unit": "mph"}
